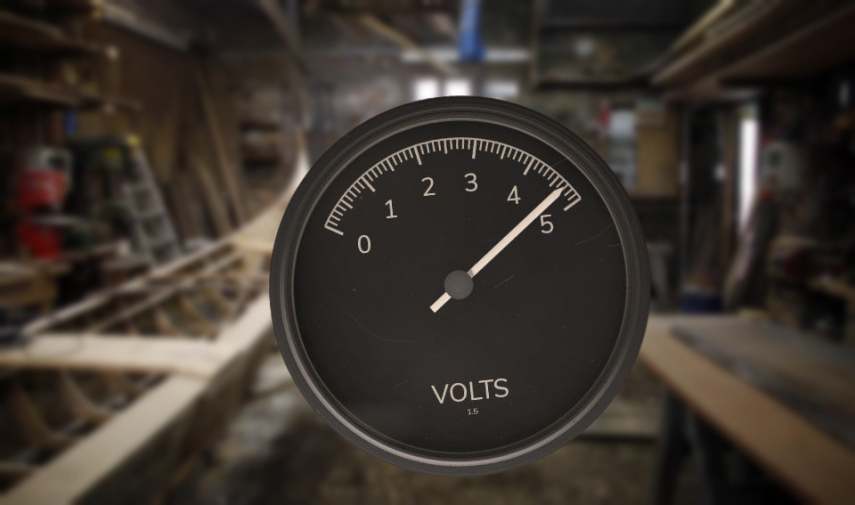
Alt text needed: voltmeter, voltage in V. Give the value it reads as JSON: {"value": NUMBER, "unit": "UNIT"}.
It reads {"value": 4.7, "unit": "V"}
